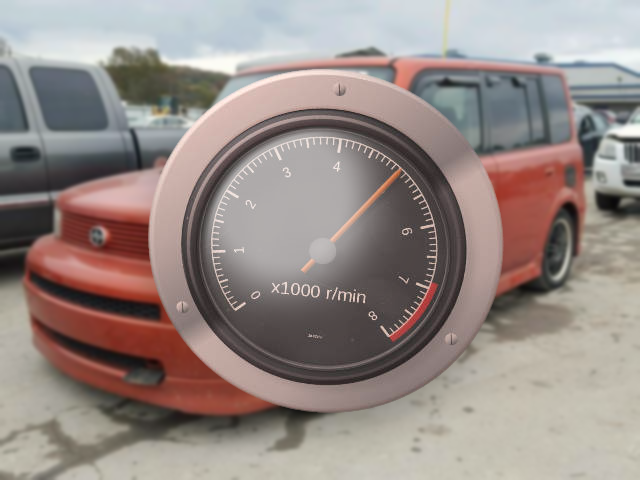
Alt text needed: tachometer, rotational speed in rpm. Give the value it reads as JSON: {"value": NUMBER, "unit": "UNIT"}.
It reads {"value": 5000, "unit": "rpm"}
